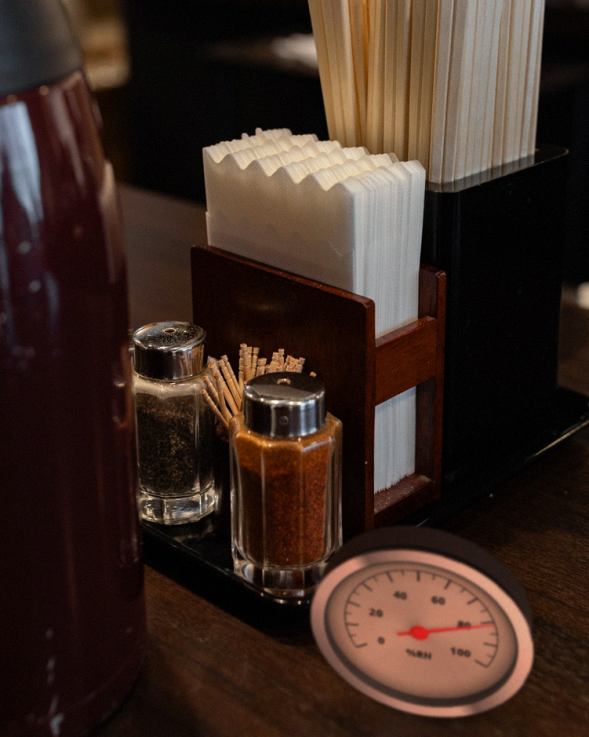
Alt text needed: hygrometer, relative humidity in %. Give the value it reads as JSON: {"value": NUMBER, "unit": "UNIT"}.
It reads {"value": 80, "unit": "%"}
